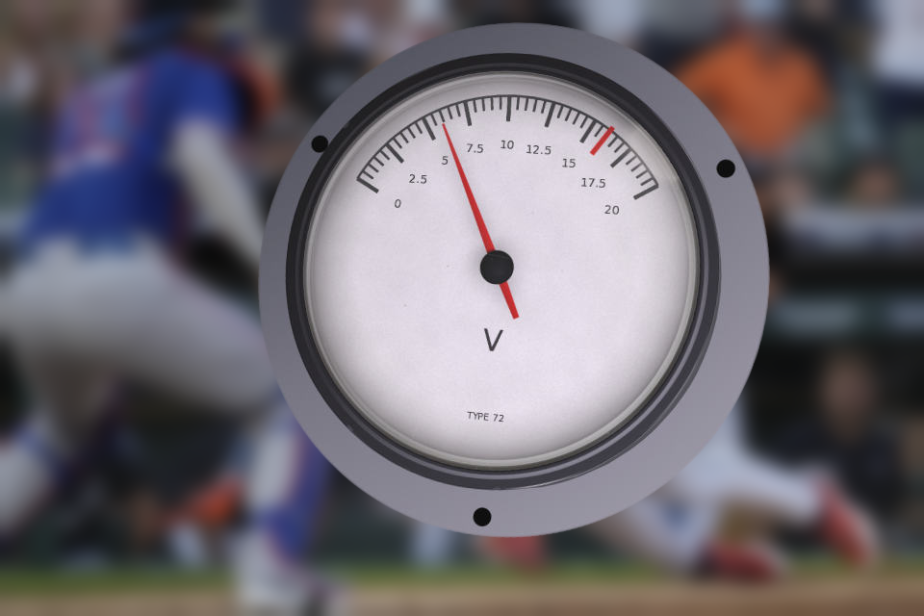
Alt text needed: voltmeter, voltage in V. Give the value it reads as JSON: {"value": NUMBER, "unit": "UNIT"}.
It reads {"value": 6, "unit": "V"}
